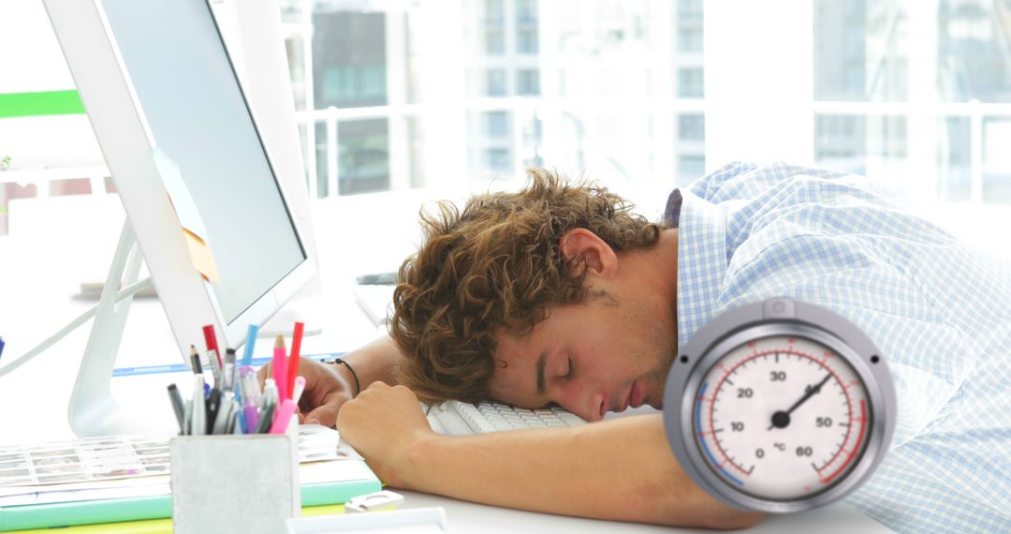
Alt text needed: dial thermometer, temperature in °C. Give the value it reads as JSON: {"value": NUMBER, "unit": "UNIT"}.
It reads {"value": 40, "unit": "°C"}
